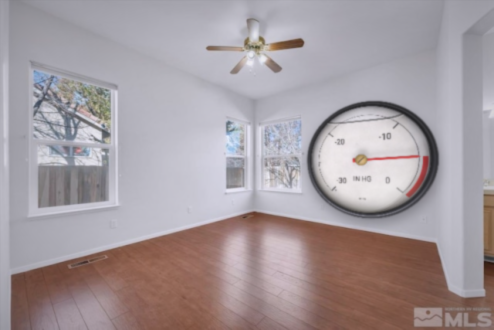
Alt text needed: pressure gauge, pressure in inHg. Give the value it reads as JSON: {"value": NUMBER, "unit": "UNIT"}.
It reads {"value": -5, "unit": "inHg"}
